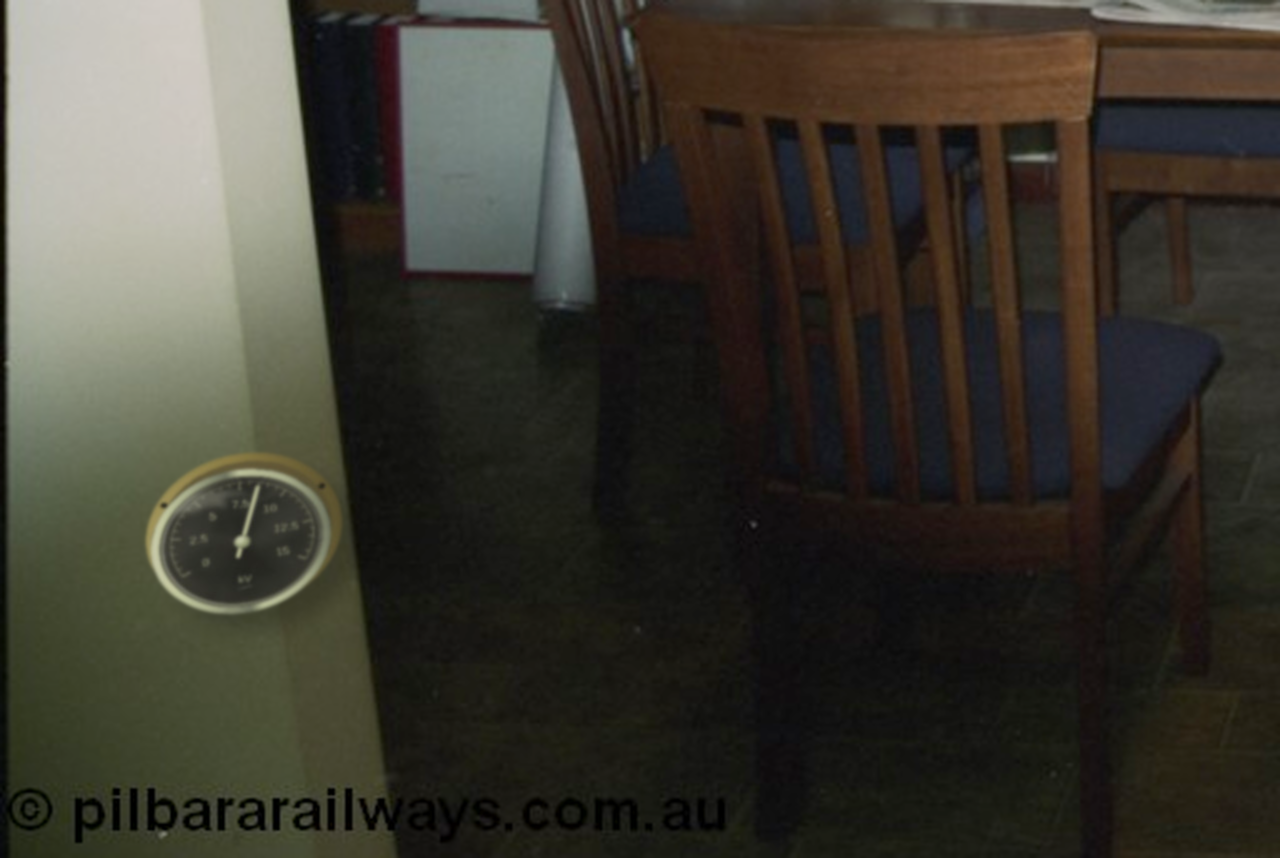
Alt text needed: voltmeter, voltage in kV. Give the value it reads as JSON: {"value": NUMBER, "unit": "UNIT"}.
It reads {"value": 8.5, "unit": "kV"}
